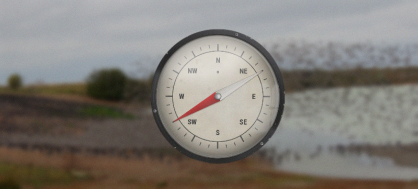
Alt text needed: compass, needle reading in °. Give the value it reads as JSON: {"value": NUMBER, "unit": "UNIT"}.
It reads {"value": 240, "unit": "°"}
